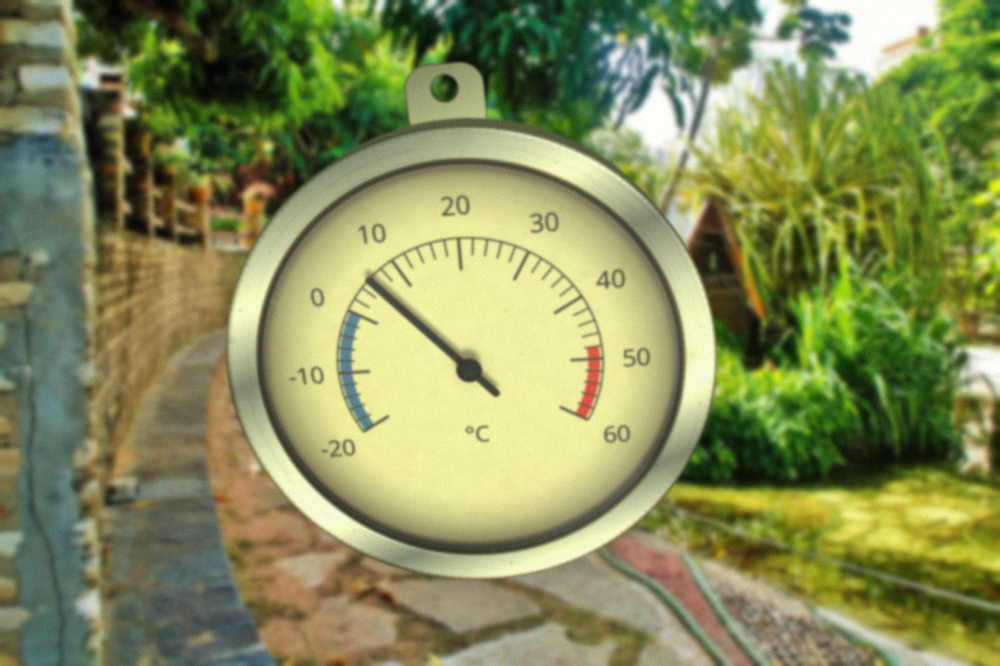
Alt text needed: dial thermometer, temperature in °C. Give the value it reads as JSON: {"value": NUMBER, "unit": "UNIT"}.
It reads {"value": 6, "unit": "°C"}
